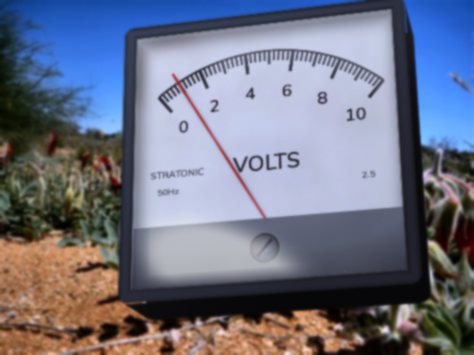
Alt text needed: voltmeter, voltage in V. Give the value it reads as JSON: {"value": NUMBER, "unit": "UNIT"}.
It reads {"value": 1, "unit": "V"}
